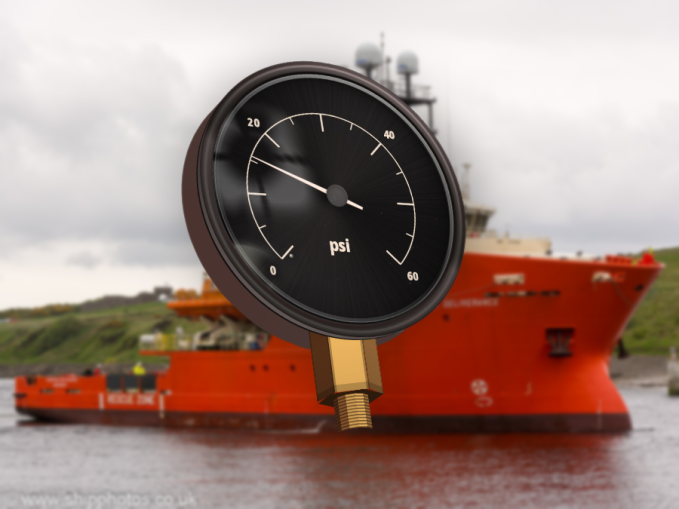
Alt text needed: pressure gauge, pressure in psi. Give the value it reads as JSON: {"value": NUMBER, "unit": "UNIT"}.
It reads {"value": 15, "unit": "psi"}
